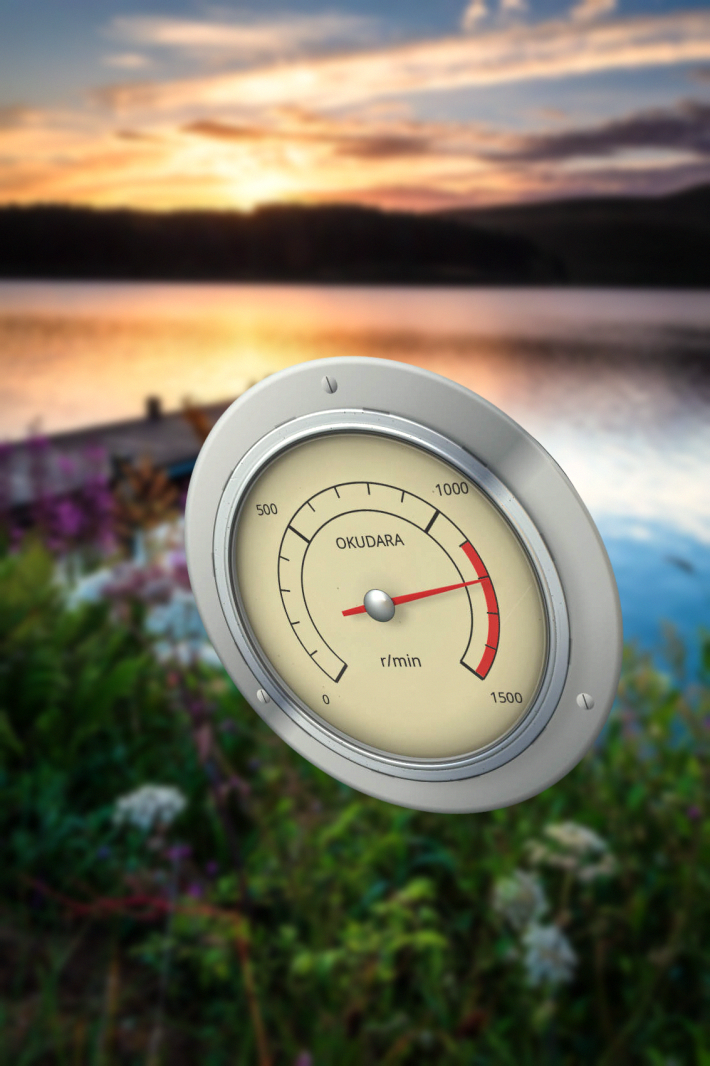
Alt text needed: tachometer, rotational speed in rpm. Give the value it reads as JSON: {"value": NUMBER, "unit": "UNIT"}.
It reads {"value": 1200, "unit": "rpm"}
